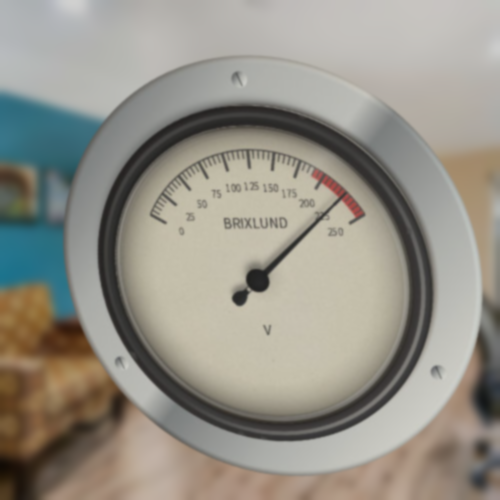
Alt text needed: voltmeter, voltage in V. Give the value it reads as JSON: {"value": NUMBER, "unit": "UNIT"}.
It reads {"value": 225, "unit": "V"}
